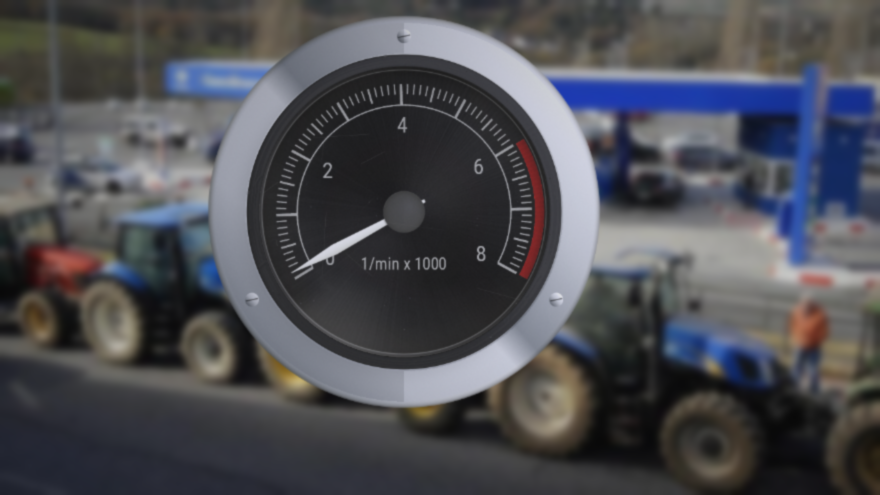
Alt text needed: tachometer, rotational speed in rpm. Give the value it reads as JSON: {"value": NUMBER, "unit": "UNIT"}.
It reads {"value": 100, "unit": "rpm"}
